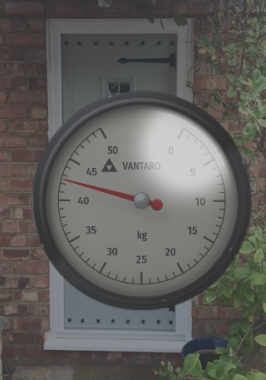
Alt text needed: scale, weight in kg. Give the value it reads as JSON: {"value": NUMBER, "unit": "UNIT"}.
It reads {"value": 42.5, "unit": "kg"}
